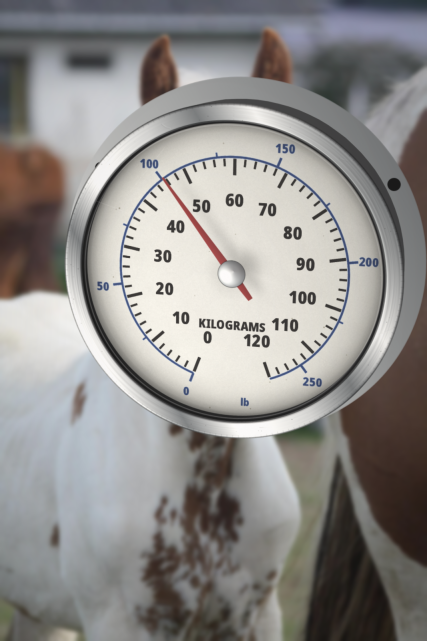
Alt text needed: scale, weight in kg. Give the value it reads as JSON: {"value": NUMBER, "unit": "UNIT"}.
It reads {"value": 46, "unit": "kg"}
